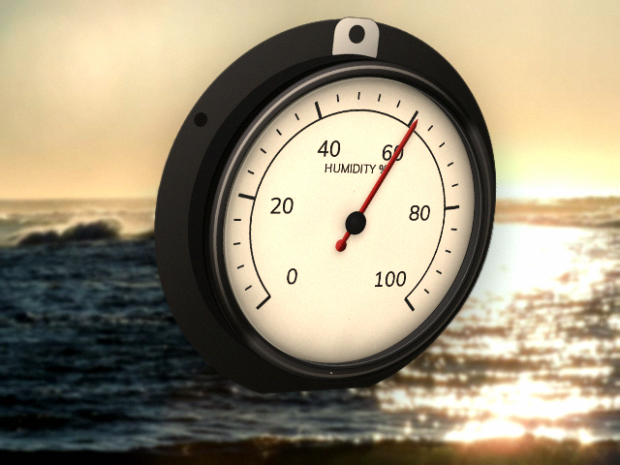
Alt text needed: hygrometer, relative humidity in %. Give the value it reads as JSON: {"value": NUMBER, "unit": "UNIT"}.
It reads {"value": 60, "unit": "%"}
